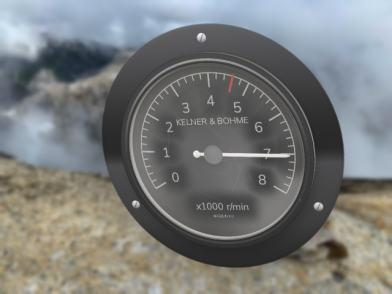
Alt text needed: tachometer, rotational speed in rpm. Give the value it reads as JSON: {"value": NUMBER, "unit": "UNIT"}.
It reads {"value": 7000, "unit": "rpm"}
